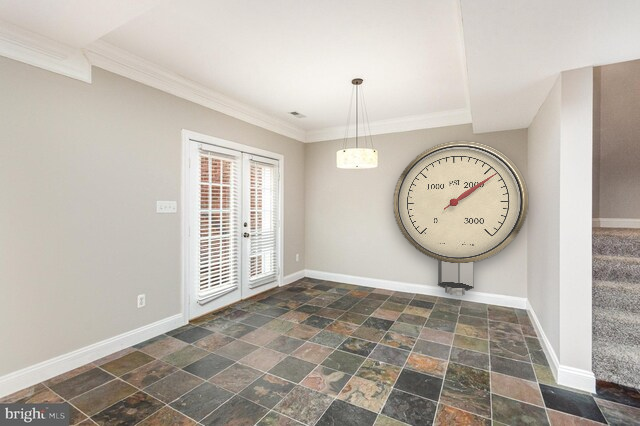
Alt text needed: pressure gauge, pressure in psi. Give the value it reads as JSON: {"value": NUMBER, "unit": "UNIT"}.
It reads {"value": 2100, "unit": "psi"}
